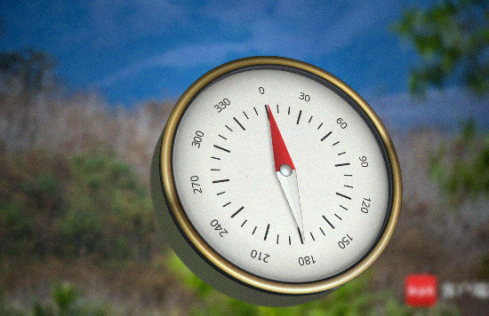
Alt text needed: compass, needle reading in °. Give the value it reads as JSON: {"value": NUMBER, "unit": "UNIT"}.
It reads {"value": 0, "unit": "°"}
